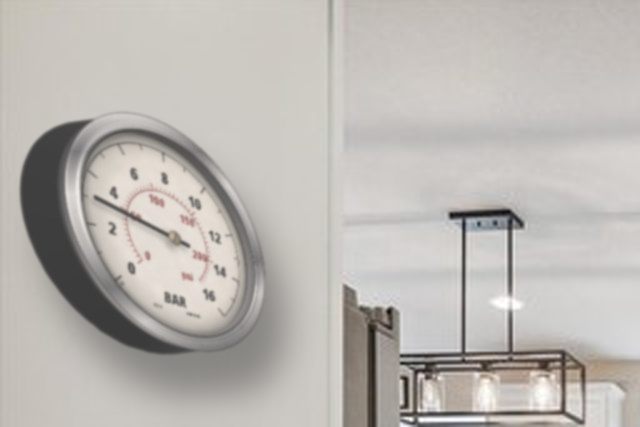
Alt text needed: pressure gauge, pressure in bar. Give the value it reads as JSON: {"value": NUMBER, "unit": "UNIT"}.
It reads {"value": 3, "unit": "bar"}
